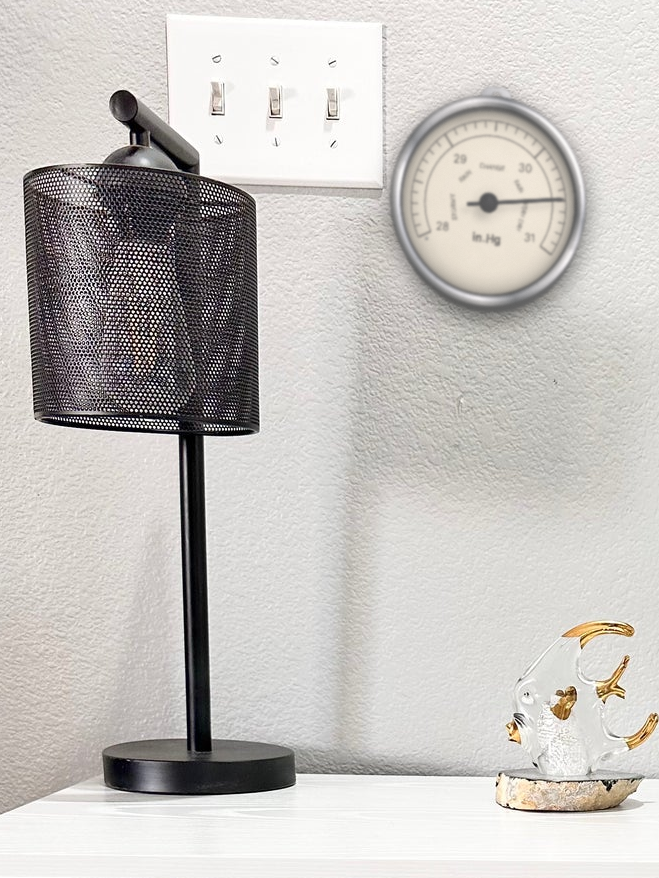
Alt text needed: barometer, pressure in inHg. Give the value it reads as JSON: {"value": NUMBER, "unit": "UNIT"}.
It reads {"value": 30.5, "unit": "inHg"}
